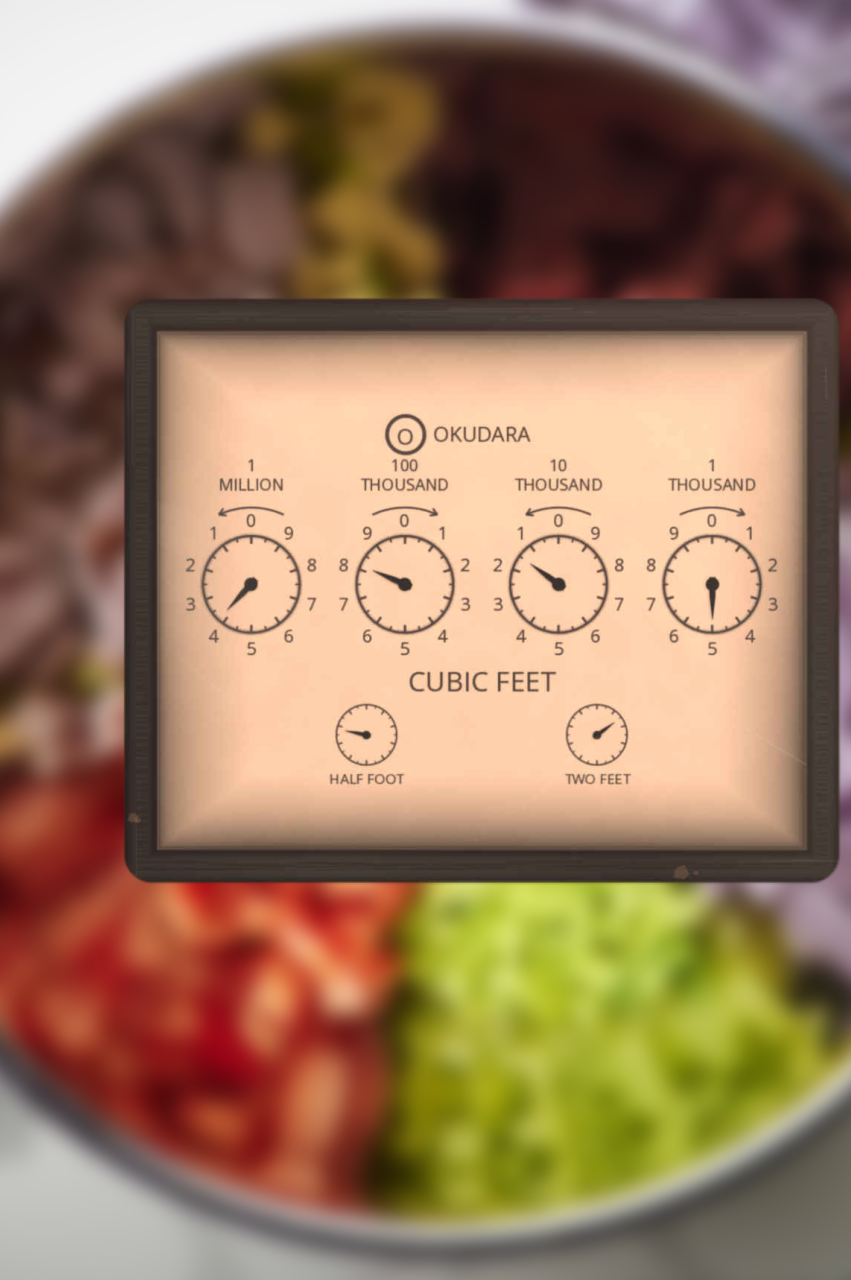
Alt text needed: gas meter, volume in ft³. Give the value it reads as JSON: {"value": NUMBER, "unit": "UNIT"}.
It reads {"value": 381500, "unit": "ft³"}
